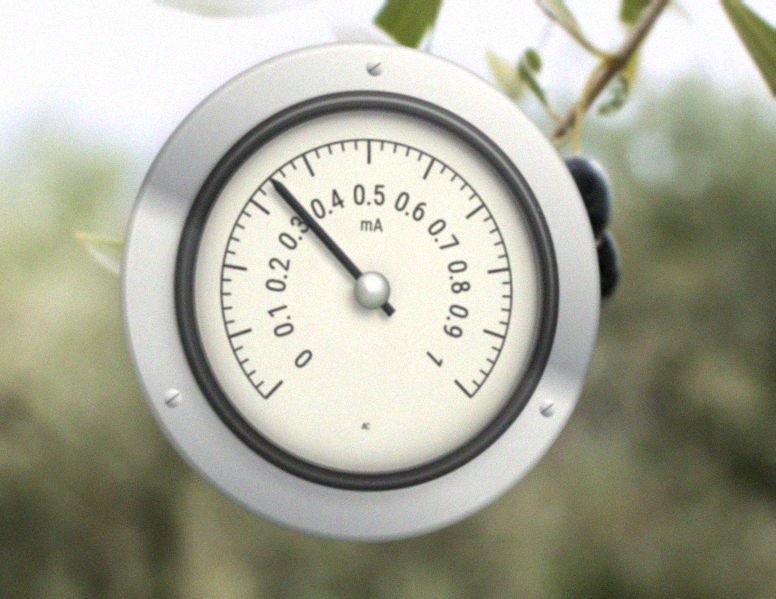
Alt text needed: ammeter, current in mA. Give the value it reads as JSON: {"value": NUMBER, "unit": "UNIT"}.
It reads {"value": 0.34, "unit": "mA"}
